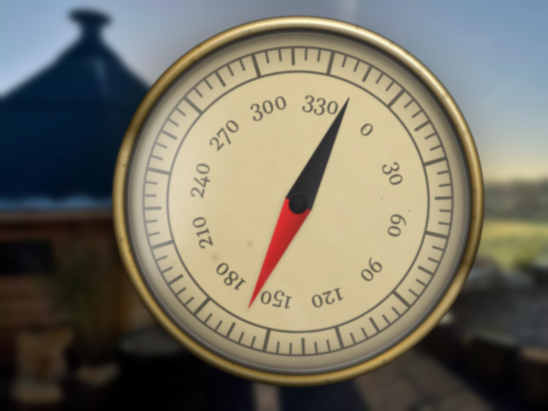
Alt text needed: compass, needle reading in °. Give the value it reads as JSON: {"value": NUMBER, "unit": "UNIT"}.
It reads {"value": 162.5, "unit": "°"}
